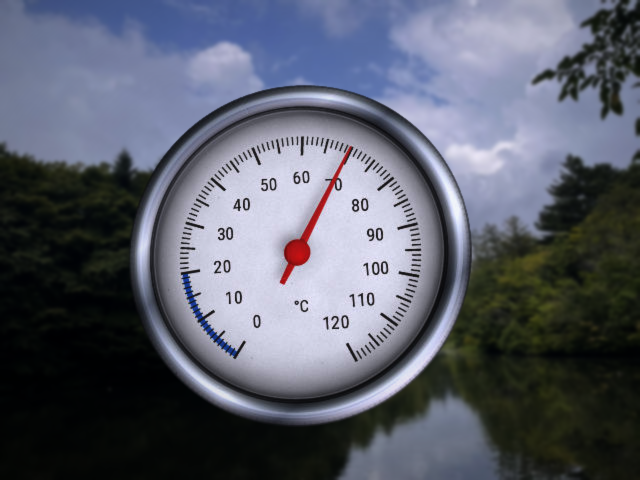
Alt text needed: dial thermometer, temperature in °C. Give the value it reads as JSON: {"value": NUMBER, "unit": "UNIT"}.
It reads {"value": 70, "unit": "°C"}
